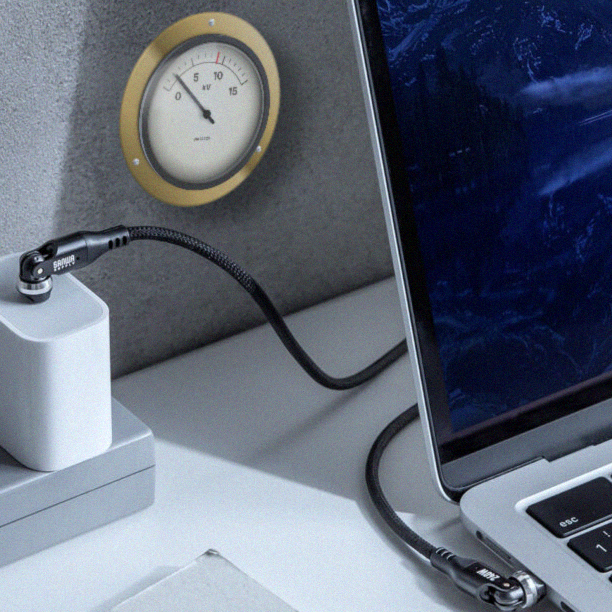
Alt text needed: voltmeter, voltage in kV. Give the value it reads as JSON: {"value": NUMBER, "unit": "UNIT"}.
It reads {"value": 2, "unit": "kV"}
